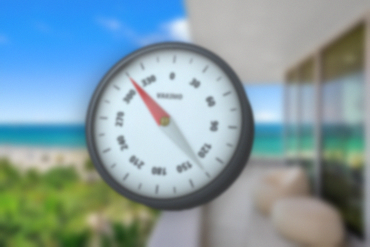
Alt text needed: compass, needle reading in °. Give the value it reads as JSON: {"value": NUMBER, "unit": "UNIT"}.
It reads {"value": 315, "unit": "°"}
